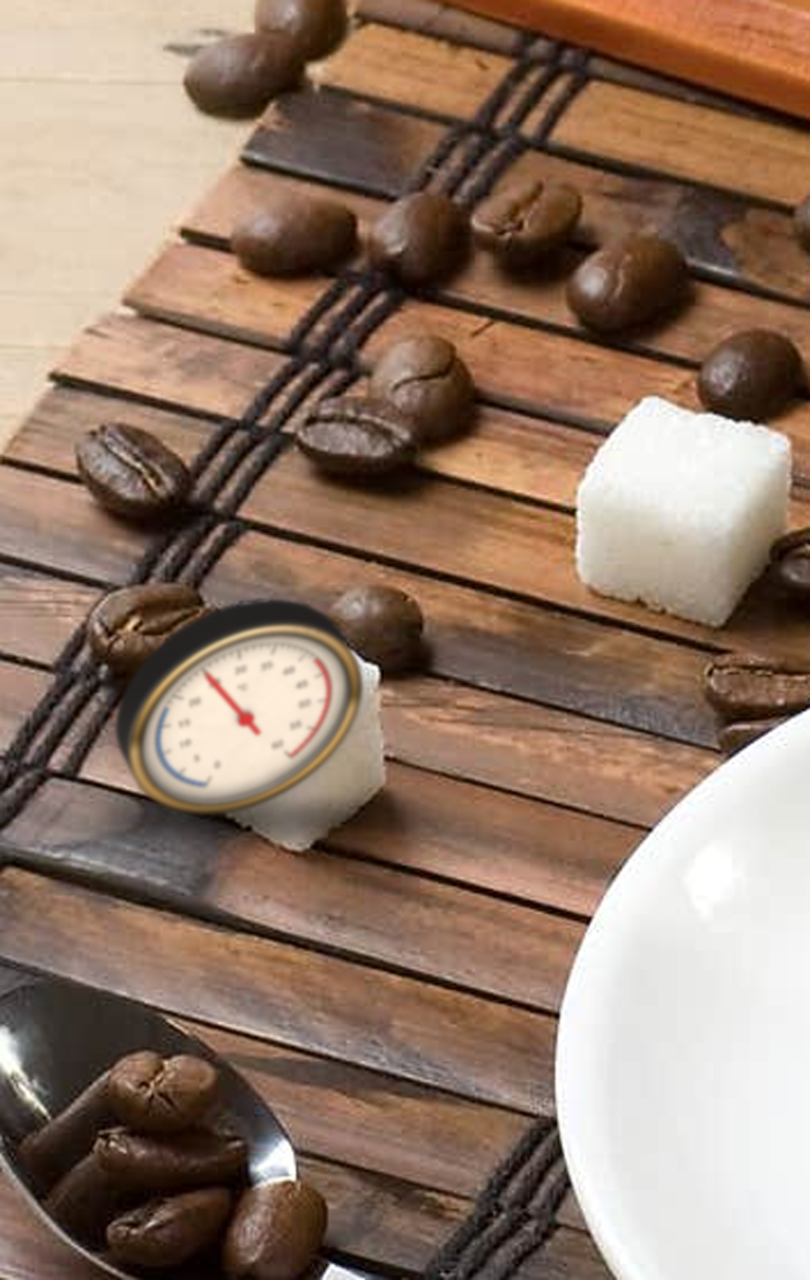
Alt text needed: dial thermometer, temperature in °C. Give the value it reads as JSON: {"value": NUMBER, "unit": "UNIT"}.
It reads {"value": 25, "unit": "°C"}
